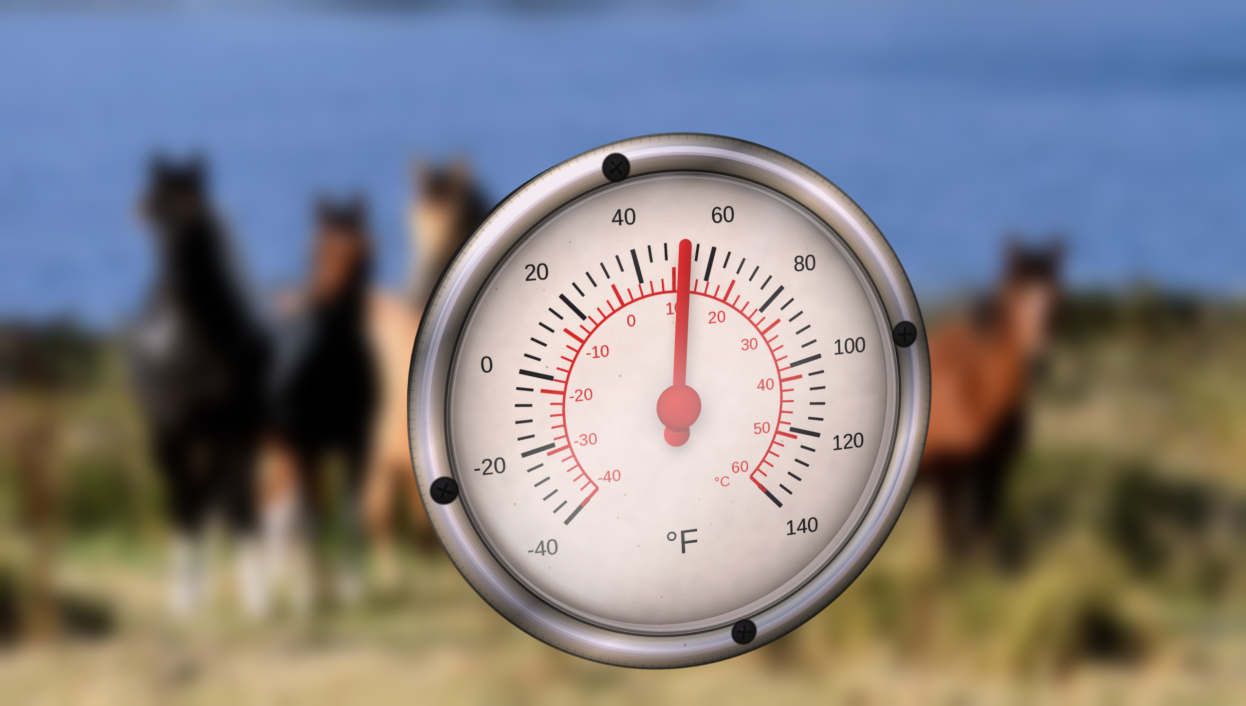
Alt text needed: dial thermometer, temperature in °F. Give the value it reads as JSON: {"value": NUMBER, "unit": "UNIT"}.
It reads {"value": 52, "unit": "°F"}
